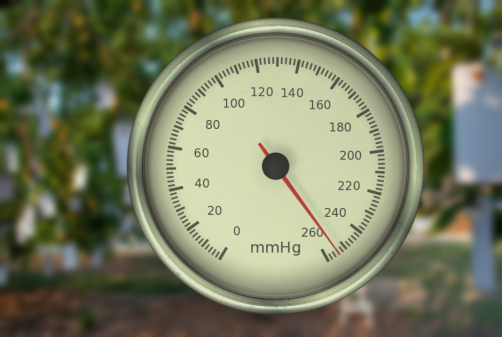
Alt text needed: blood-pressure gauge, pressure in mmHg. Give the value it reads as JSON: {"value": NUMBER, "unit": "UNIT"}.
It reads {"value": 254, "unit": "mmHg"}
